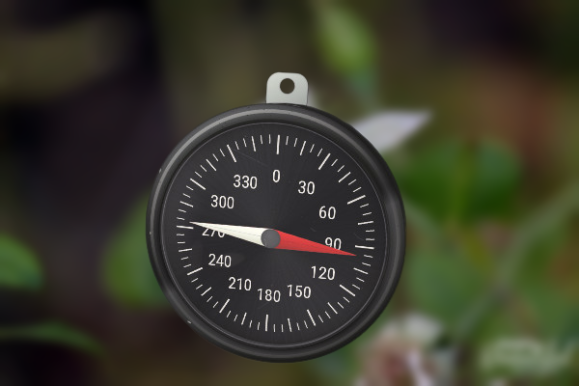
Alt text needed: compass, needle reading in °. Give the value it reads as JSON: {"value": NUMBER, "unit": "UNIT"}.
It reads {"value": 95, "unit": "°"}
